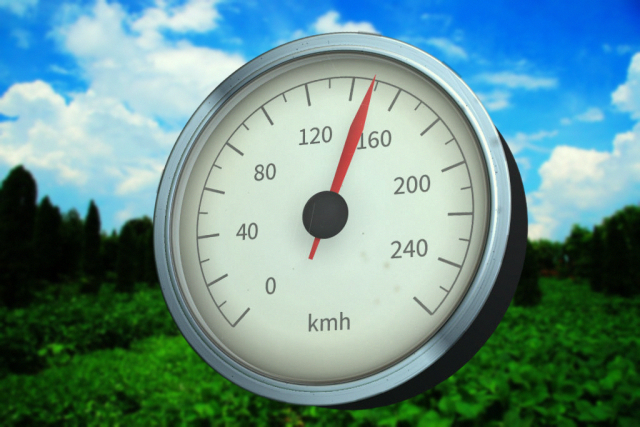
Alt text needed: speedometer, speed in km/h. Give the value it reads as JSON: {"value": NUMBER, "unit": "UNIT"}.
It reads {"value": 150, "unit": "km/h"}
